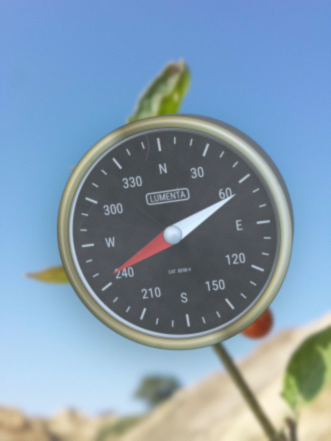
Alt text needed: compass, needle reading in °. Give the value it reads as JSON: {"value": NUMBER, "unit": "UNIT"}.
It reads {"value": 245, "unit": "°"}
